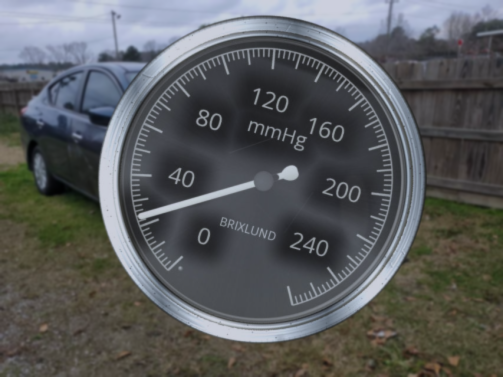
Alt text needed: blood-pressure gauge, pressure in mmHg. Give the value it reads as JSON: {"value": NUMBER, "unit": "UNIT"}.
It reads {"value": 24, "unit": "mmHg"}
